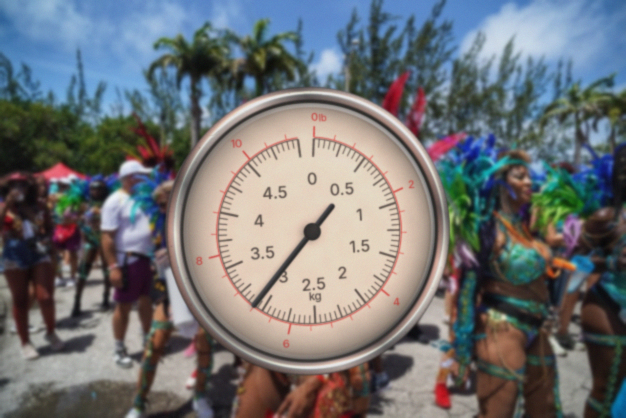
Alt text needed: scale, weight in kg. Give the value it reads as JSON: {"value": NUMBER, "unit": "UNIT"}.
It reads {"value": 3.1, "unit": "kg"}
